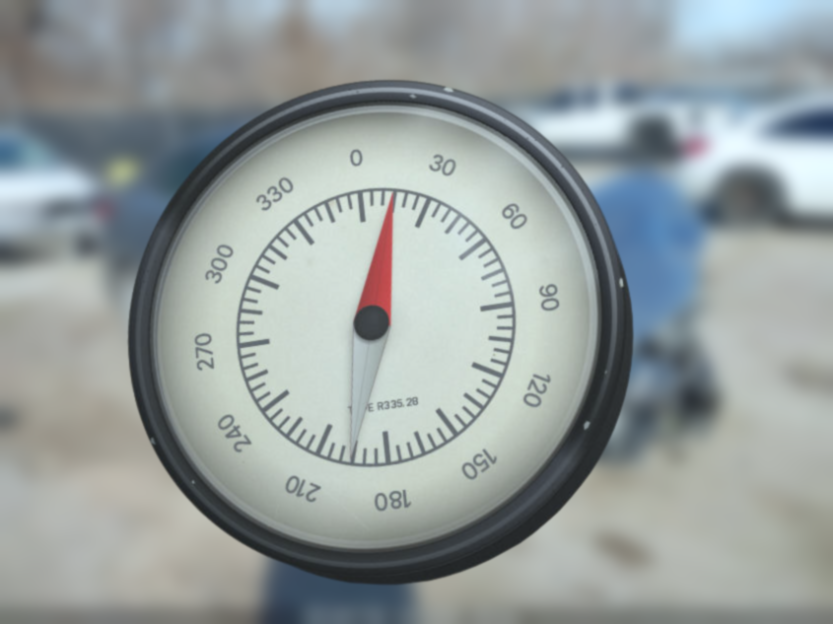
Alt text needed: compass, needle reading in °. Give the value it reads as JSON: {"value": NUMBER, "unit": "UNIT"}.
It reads {"value": 15, "unit": "°"}
